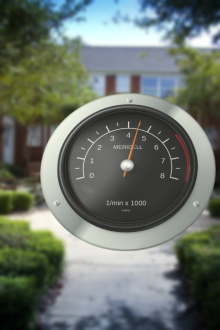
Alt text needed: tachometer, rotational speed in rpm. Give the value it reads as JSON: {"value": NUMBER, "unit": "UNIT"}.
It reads {"value": 4500, "unit": "rpm"}
